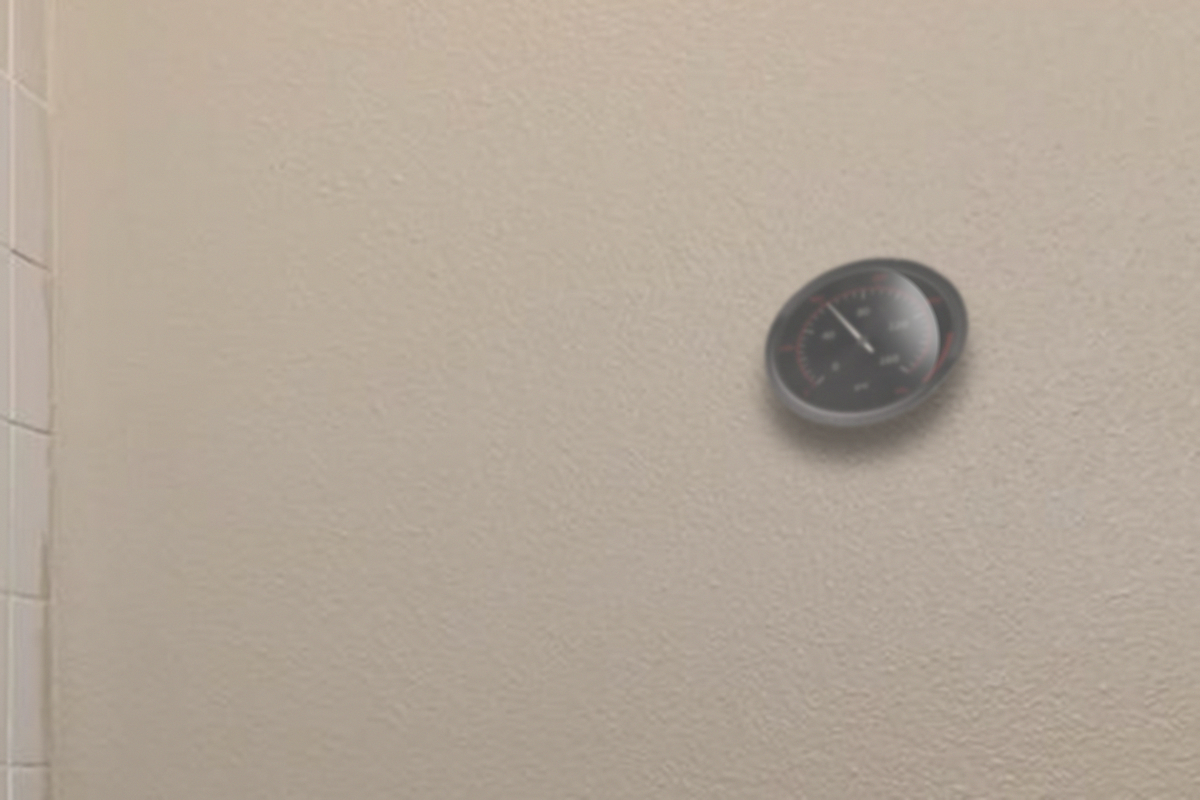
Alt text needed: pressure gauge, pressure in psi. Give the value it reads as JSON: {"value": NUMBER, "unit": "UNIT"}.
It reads {"value": 60, "unit": "psi"}
